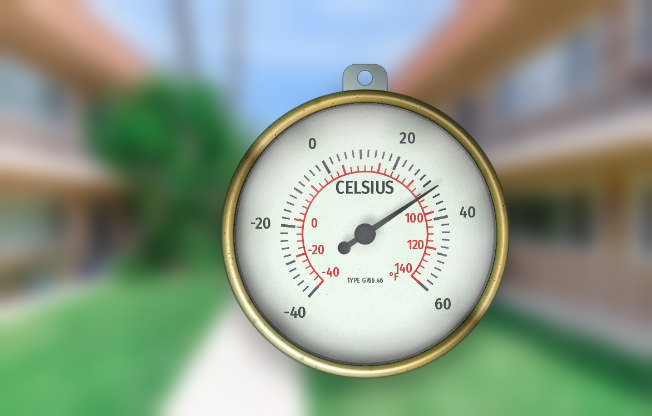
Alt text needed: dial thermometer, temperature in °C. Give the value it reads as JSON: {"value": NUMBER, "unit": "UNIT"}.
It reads {"value": 32, "unit": "°C"}
